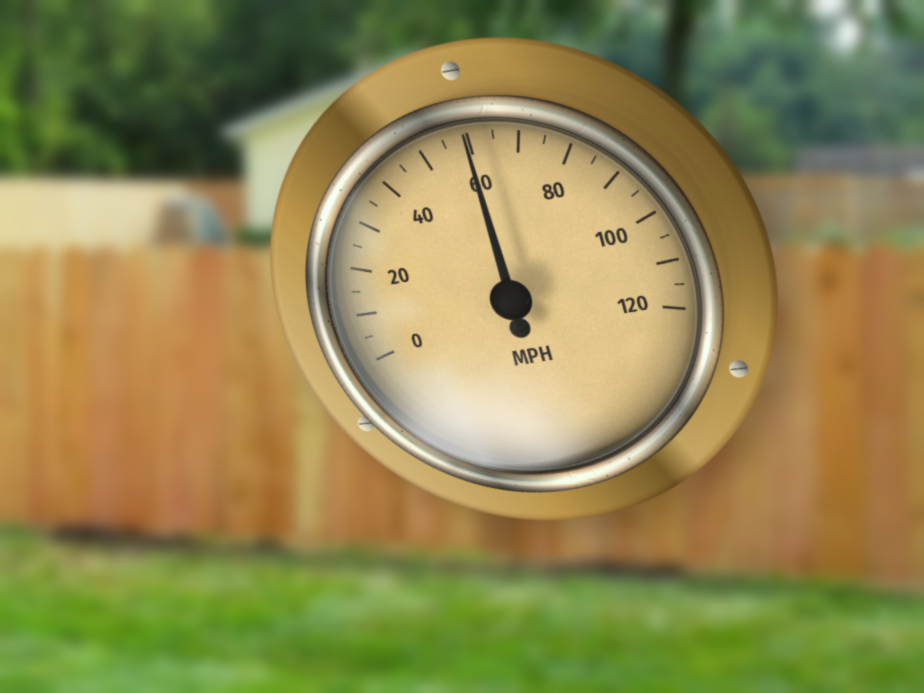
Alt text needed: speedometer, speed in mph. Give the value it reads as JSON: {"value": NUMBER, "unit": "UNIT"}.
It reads {"value": 60, "unit": "mph"}
